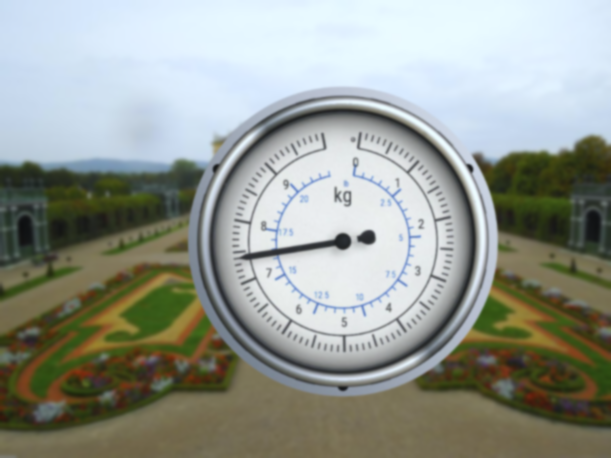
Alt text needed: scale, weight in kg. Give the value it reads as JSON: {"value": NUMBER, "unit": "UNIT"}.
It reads {"value": 7.4, "unit": "kg"}
